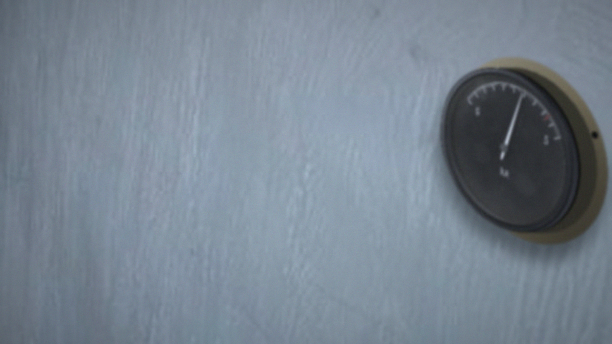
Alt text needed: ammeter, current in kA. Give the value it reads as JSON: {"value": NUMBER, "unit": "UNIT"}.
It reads {"value": 3, "unit": "kA"}
